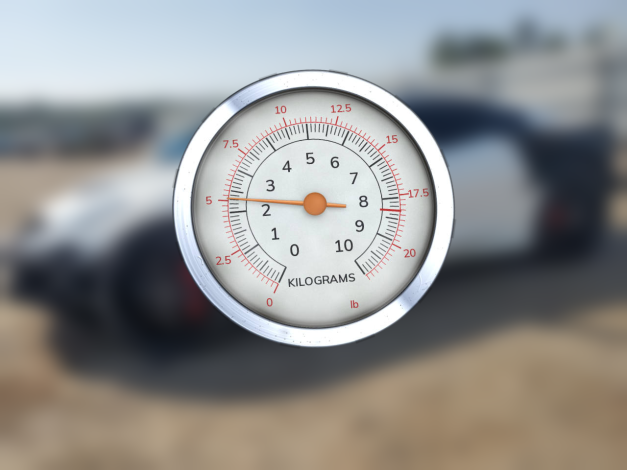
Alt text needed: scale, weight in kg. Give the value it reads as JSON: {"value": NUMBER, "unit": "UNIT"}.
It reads {"value": 2.3, "unit": "kg"}
